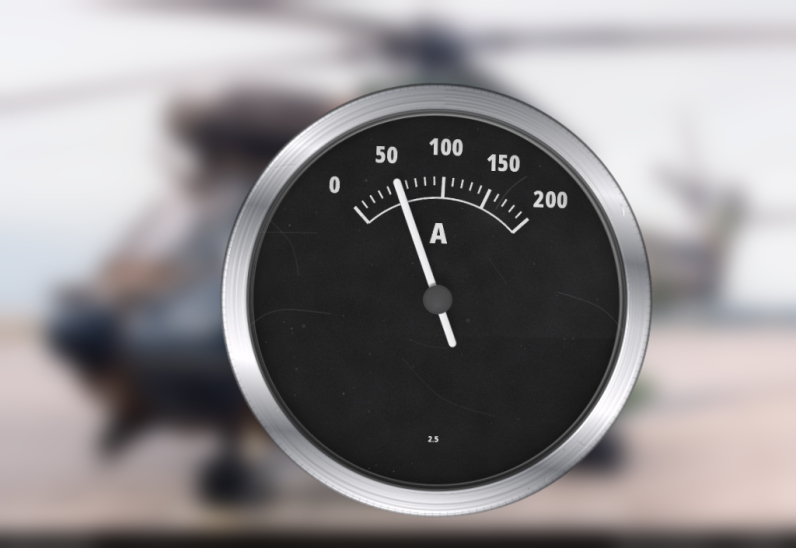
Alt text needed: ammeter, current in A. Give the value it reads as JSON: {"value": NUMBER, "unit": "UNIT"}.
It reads {"value": 50, "unit": "A"}
